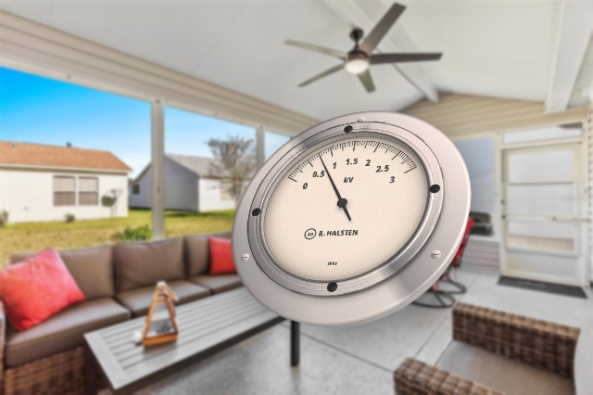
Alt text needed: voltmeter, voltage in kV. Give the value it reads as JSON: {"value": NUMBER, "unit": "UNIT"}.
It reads {"value": 0.75, "unit": "kV"}
